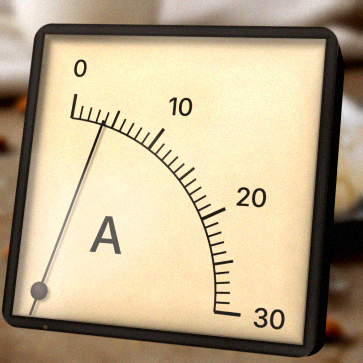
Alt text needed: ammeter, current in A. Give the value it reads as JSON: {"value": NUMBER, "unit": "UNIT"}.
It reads {"value": 4, "unit": "A"}
